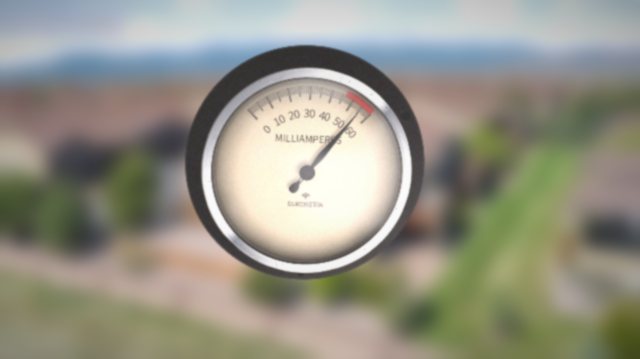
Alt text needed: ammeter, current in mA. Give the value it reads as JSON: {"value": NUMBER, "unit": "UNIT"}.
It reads {"value": 55, "unit": "mA"}
